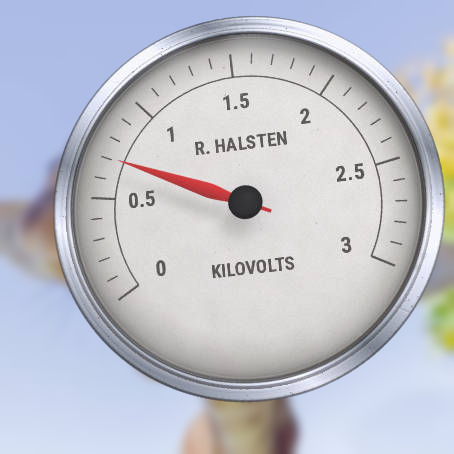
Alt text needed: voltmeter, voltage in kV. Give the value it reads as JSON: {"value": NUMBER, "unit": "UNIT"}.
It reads {"value": 0.7, "unit": "kV"}
